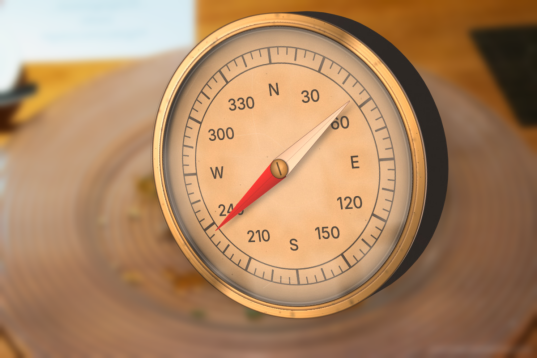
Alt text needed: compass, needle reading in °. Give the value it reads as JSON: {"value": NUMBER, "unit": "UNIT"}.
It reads {"value": 235, "unit": "°"}
